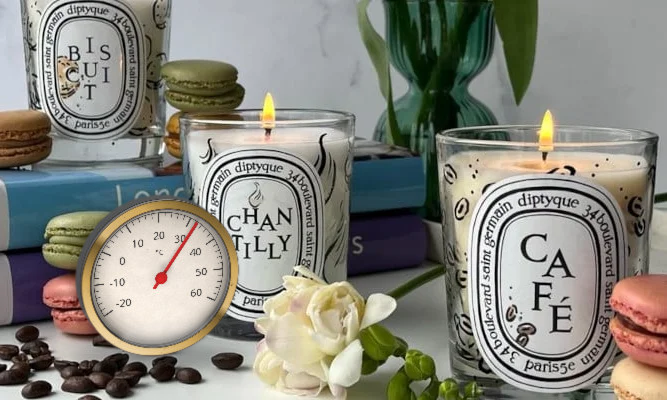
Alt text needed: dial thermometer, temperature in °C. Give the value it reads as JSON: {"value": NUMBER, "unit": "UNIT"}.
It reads {"value": 32, "unit": "°C"}
